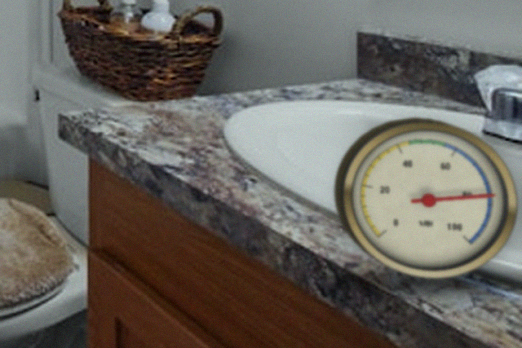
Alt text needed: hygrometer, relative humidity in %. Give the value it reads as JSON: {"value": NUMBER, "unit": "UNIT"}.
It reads {"value": 80, "unit": "%"}
